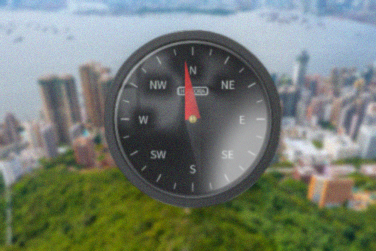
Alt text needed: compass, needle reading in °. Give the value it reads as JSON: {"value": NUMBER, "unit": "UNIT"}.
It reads {"value": 352.5, "unit": "°"}
